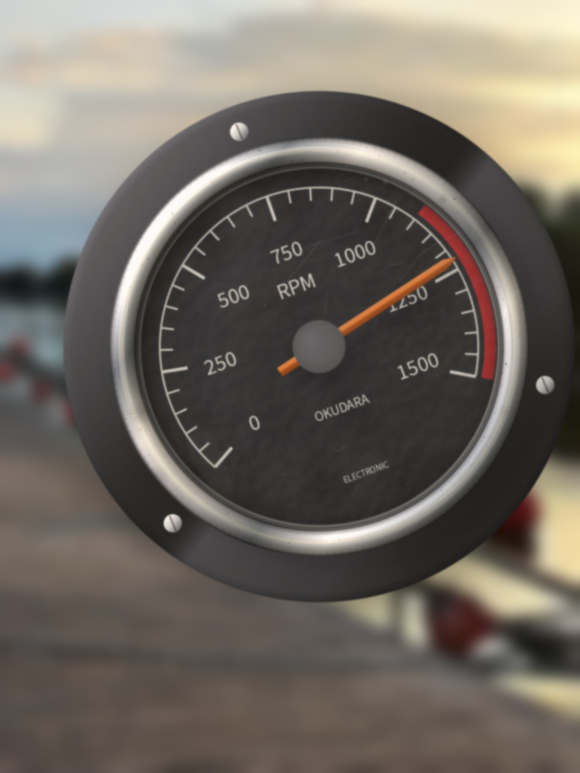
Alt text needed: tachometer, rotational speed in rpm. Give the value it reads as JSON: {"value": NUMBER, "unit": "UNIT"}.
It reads {"value": 1225, "unit": "rpm"}
